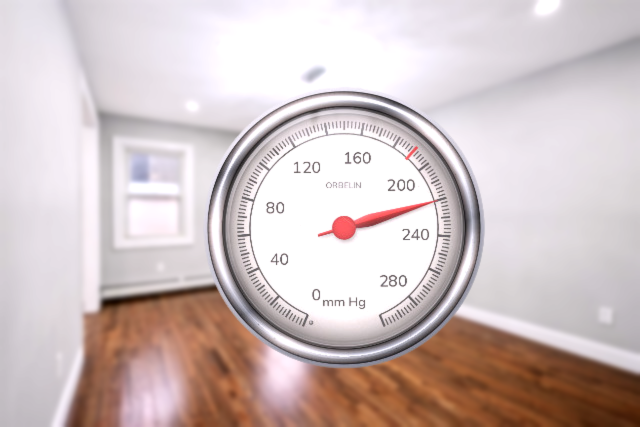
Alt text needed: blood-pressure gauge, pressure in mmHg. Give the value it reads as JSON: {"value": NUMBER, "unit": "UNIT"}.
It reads {"value": 220, "unit": "mmHg"}
